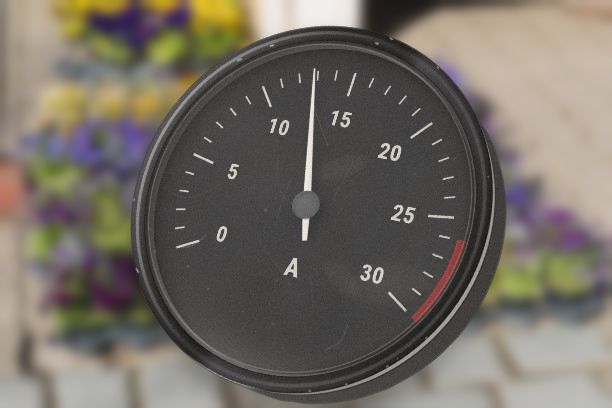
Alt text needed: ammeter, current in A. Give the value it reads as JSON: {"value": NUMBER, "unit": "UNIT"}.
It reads {"value": 13, "unit": "A"}
